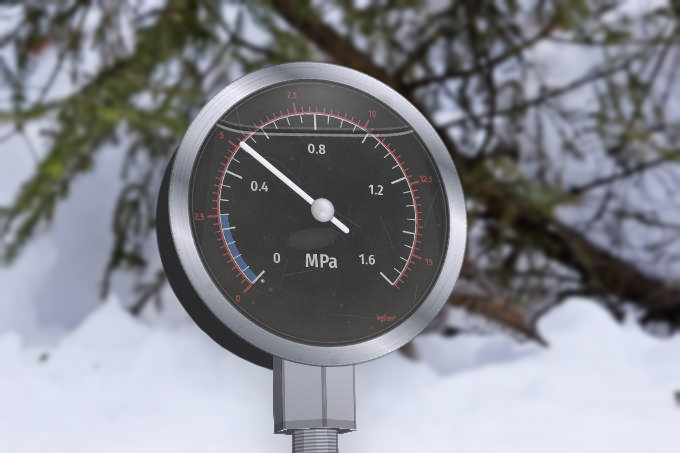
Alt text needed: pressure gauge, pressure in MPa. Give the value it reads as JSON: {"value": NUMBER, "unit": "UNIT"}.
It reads {"value": 0.5, "unit": "MPa"}
